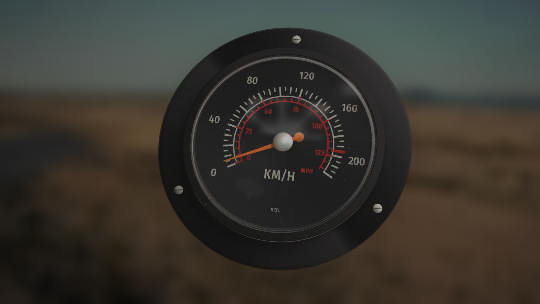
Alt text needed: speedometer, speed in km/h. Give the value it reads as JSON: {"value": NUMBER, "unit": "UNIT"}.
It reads {"value": 5, "unit": "km/h"}
